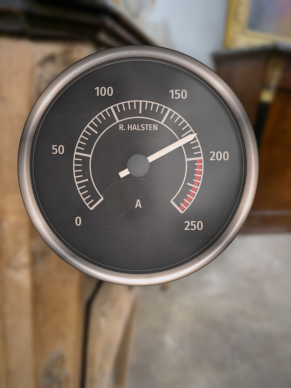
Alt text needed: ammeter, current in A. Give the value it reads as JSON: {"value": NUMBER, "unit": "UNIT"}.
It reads {"value": 180, "unit": "A"}
